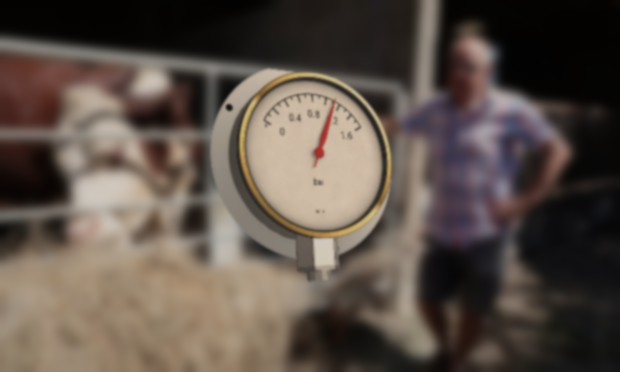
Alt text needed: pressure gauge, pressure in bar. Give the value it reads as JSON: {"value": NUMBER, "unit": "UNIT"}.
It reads {"value": 1.1, "unit": "bar"}
